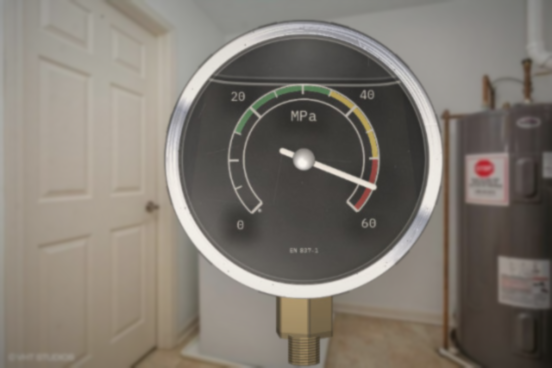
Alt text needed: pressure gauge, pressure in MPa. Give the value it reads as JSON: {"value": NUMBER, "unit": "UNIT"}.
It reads {"value": 55, "unit": "MPa"}
